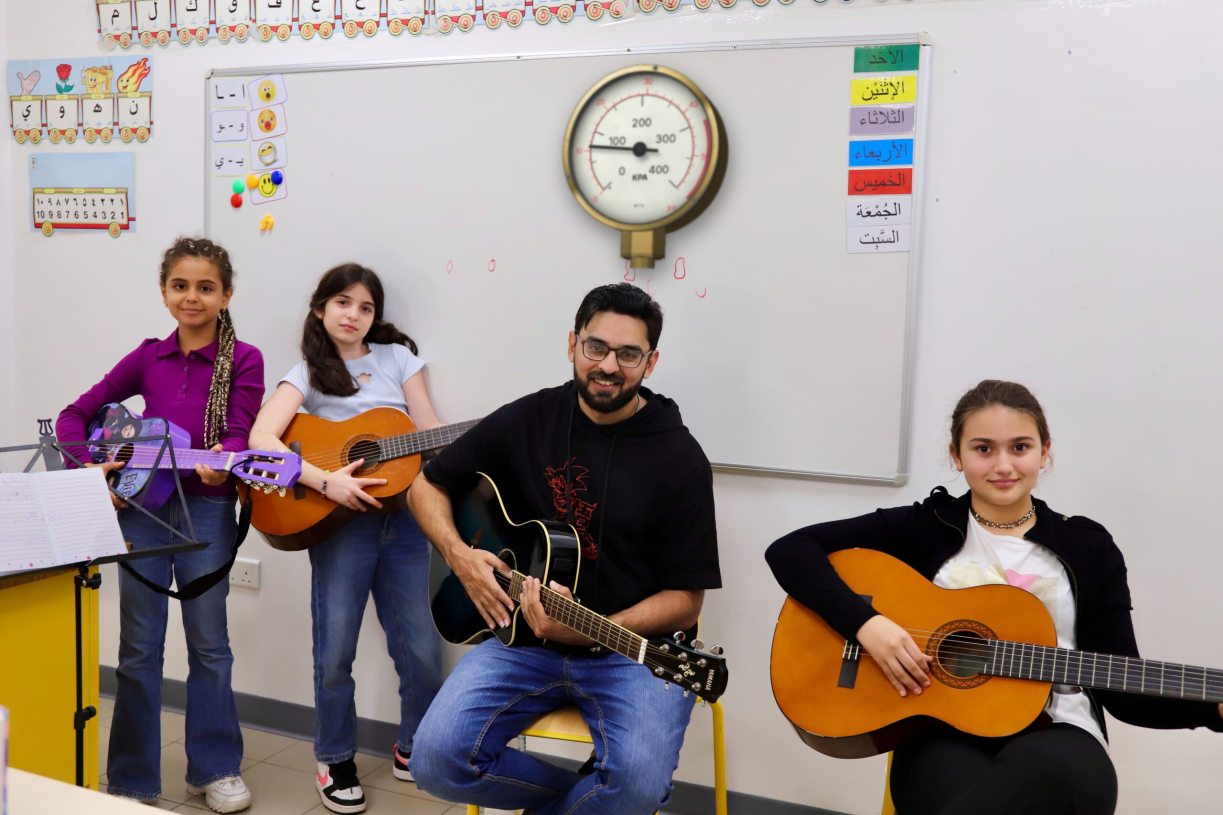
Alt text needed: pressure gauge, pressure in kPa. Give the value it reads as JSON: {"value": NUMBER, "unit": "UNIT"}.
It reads {"value": 75, "unit": "kPa"}
